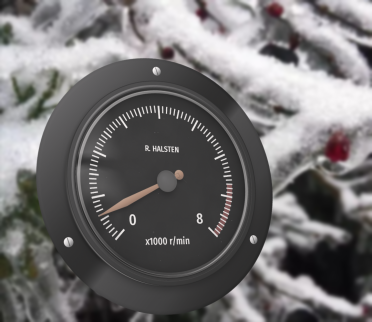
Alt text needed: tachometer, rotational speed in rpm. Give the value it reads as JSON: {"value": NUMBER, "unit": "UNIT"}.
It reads {"value": 600, "unit": "rpm"}
